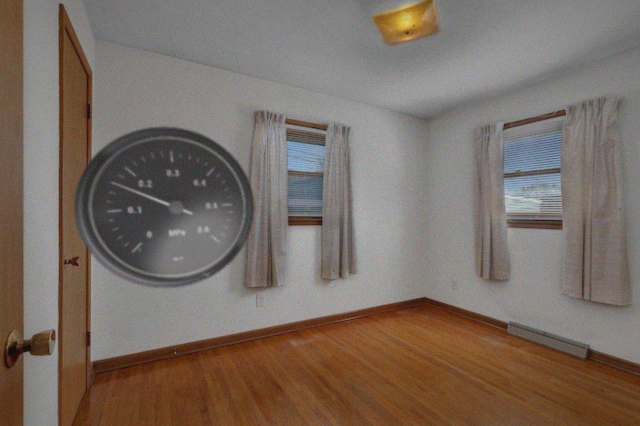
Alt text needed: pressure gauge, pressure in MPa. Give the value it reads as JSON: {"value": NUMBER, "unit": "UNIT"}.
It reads {"value": 0.16, "unit": "MPa"}
